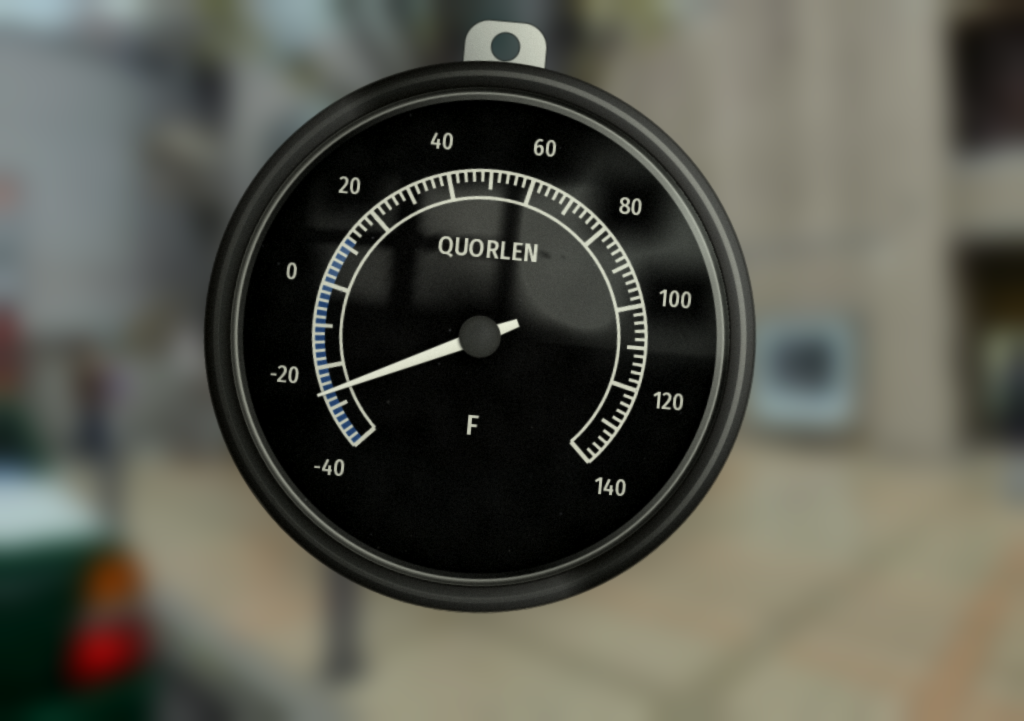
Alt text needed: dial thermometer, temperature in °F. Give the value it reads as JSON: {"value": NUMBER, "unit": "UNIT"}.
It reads {"value": -26, "unit": "°F"}
